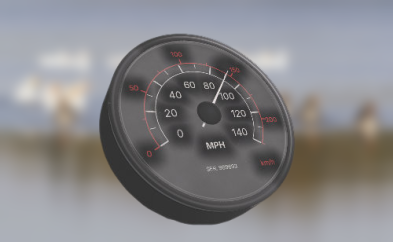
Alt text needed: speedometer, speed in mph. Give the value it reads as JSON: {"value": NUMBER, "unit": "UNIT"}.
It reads {"value": 90, "unit": "mph"}
